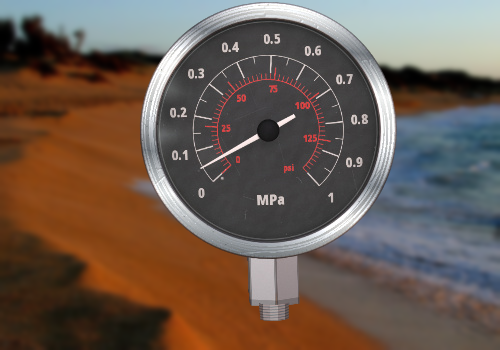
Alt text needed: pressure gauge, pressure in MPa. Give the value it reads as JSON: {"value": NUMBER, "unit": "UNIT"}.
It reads {"value": 0.05, "unit": "MPa"}
